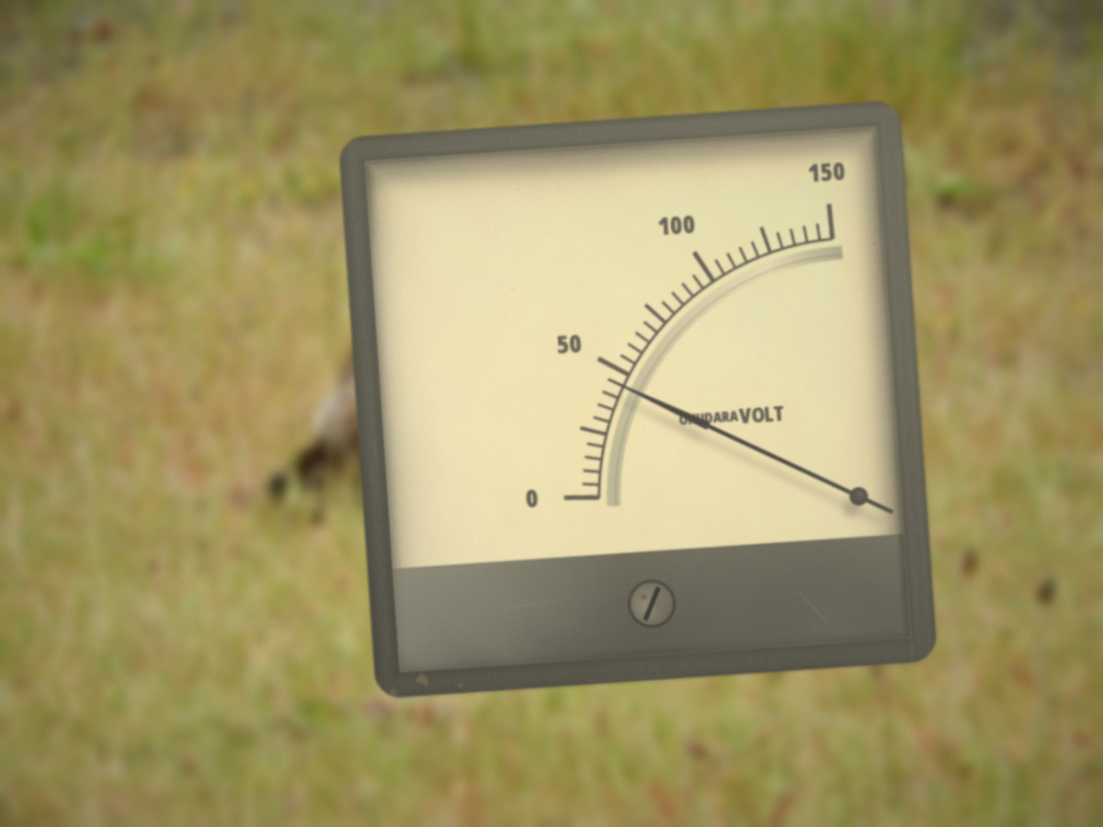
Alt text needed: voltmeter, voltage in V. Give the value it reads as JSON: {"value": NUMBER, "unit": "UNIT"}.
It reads {"value": 45, "unit": "V"}
